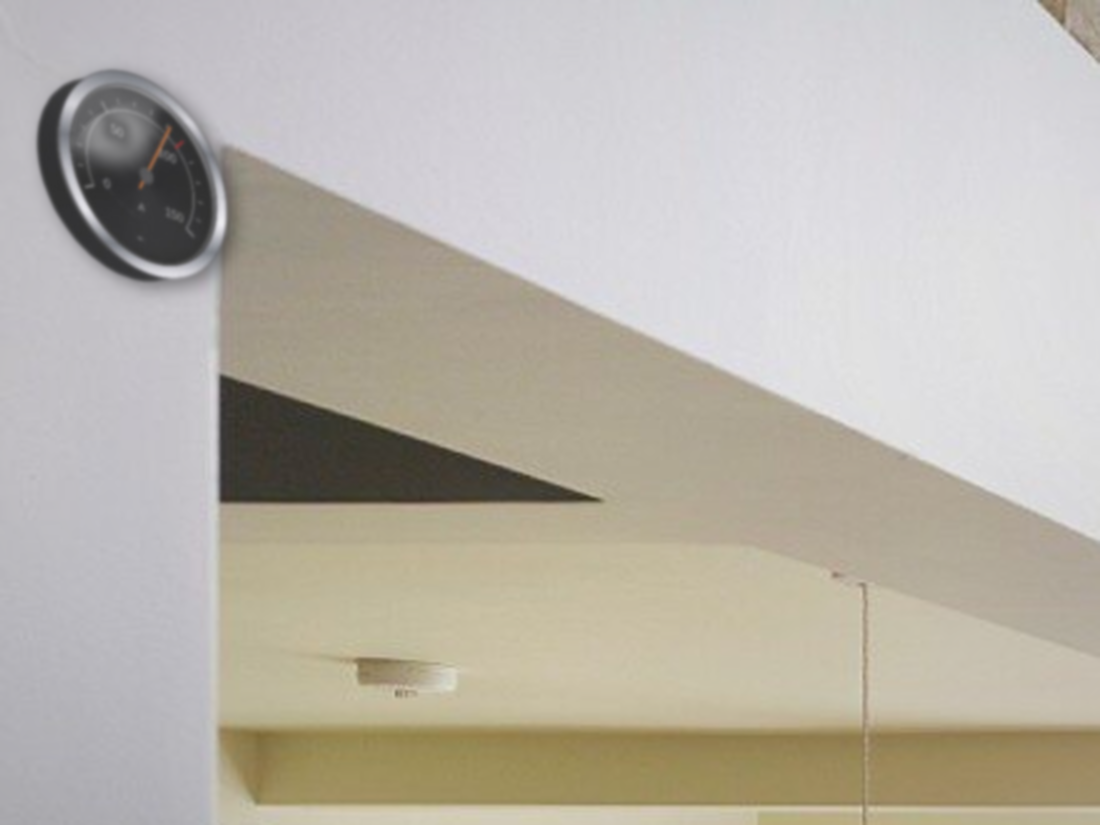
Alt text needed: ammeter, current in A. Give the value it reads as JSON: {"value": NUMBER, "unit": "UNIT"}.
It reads {"value": 90, "unit": "A"}
